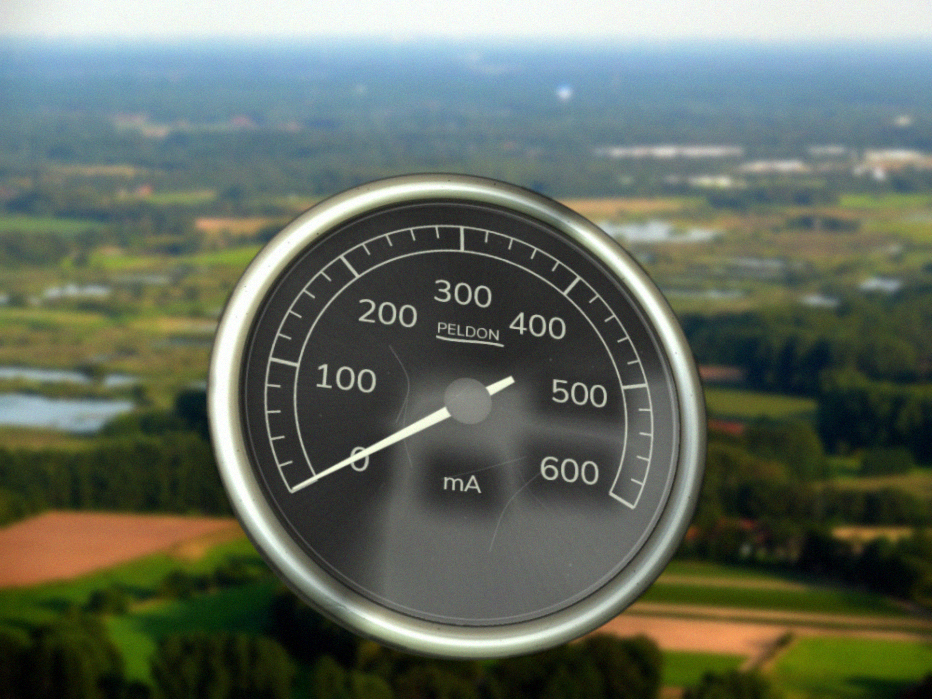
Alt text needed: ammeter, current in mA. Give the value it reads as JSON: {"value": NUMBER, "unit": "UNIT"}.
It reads {"value": 0, "unit": "mA"}
